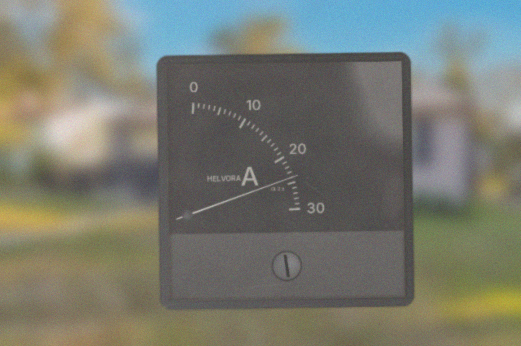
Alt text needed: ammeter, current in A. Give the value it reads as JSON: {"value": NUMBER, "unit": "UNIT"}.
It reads {"value": 24, "unit": "A"}
